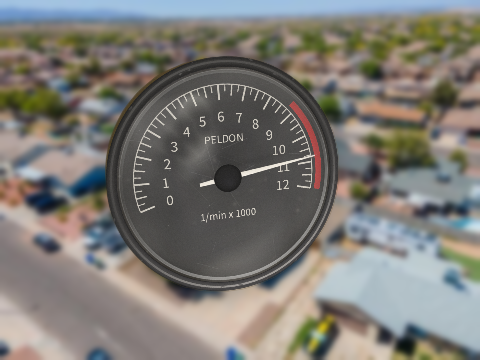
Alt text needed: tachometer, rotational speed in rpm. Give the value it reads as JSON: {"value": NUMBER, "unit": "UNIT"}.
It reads {"value": 10750, "unit": "rpm"}
